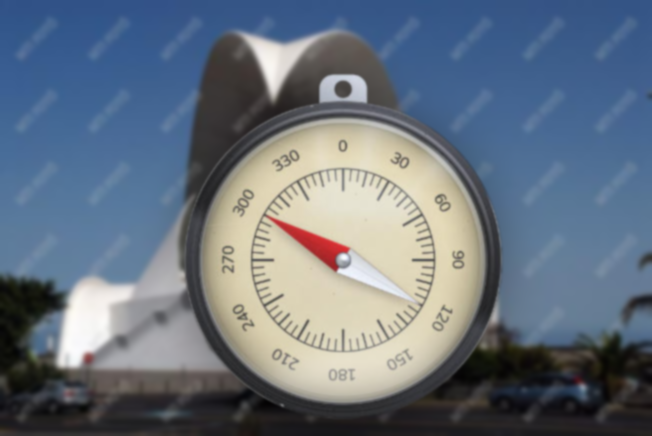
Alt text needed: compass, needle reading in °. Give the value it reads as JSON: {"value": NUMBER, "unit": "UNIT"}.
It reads {"value": 300, "unit": "°"}
